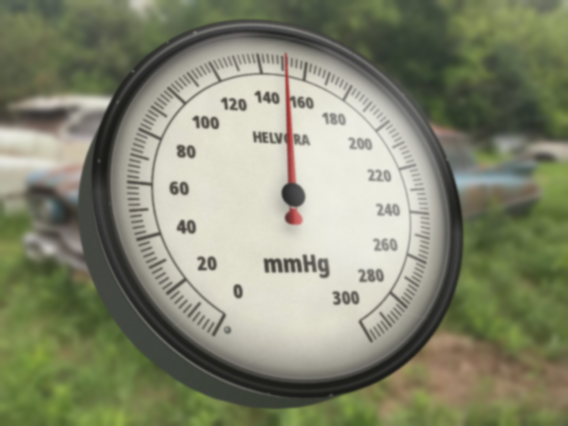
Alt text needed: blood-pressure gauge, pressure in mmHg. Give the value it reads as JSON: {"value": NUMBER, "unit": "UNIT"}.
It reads {"value": 150, "unit": "mmHg"}
